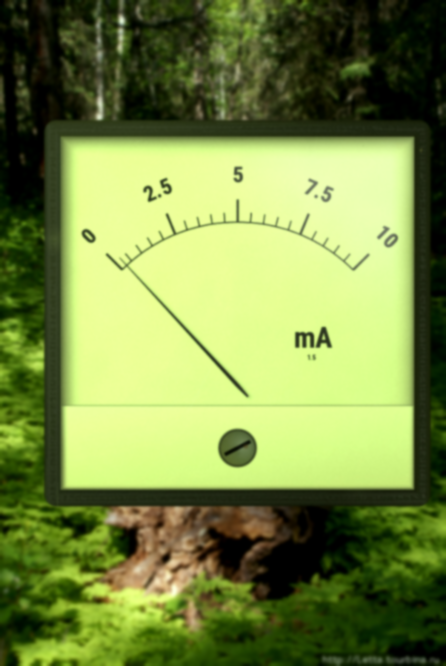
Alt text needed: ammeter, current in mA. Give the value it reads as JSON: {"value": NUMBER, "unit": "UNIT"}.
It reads {"value": 0.25, "unit": "mA"}
